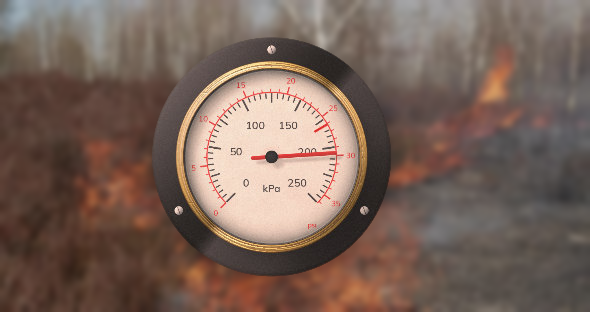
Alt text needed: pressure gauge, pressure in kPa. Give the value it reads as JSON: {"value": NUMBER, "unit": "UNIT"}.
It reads {"value": 205, "unit": "kPa"}
